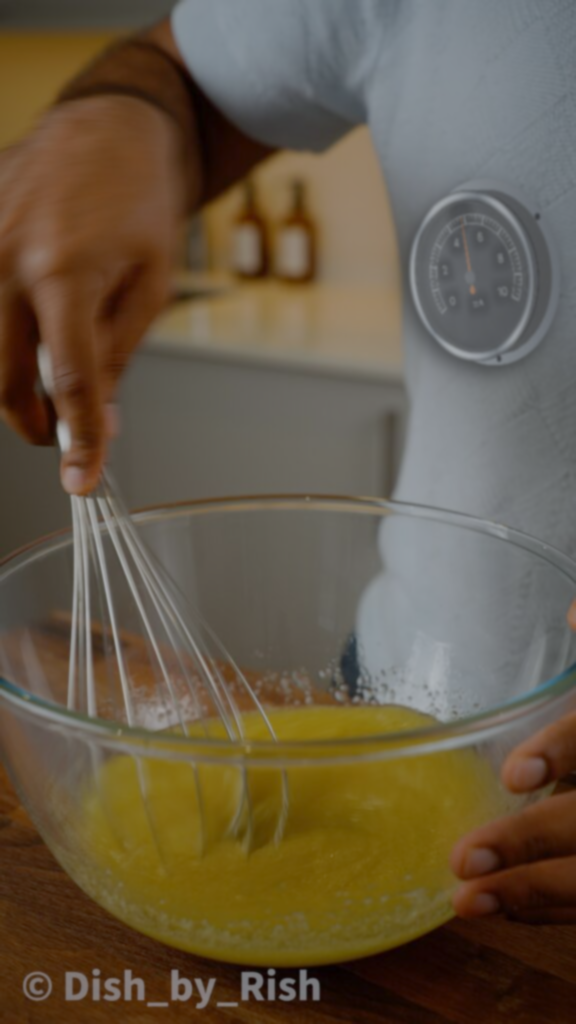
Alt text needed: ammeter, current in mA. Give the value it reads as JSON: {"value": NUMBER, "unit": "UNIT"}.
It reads {"value": 5, "unit": "mA"}
